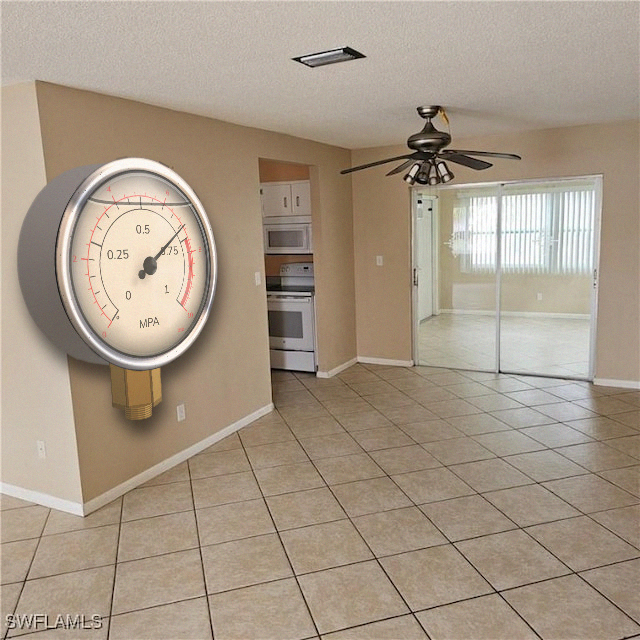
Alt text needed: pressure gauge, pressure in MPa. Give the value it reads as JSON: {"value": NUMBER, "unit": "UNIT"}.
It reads {"value": 0.7, "unit": "MPa"}
